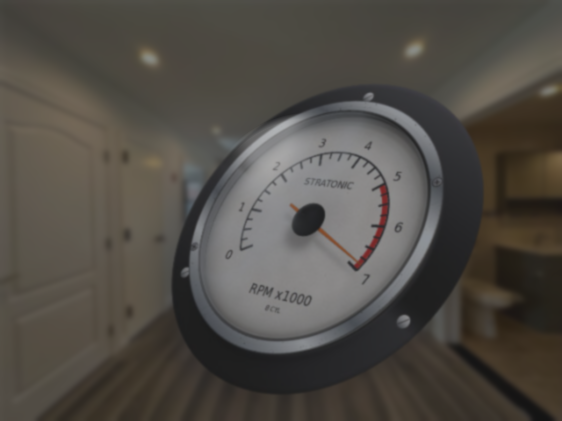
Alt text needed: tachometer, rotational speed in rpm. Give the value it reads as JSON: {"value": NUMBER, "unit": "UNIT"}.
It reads {"value": 6875, "unit": "rpm"}
